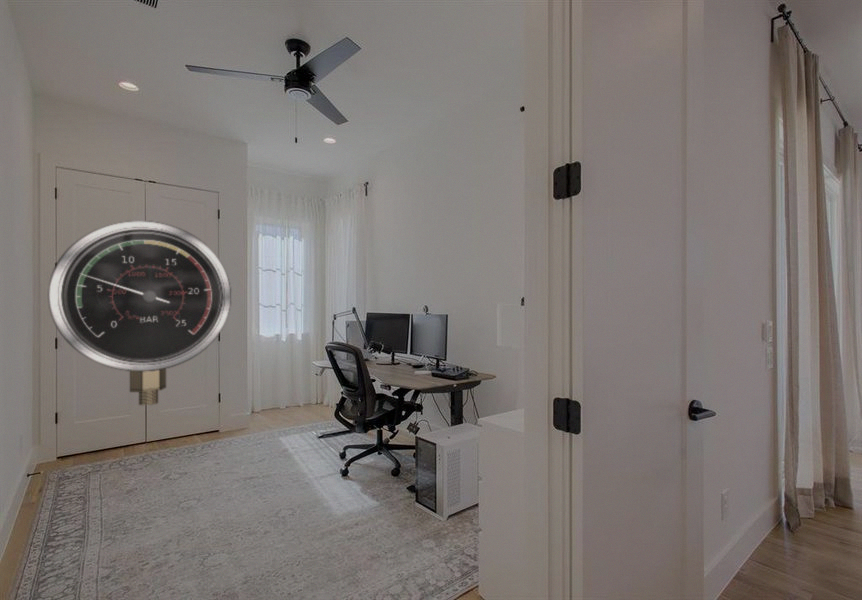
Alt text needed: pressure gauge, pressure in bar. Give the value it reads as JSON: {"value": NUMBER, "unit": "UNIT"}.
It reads {"value": 6, "unit": "bar"}
